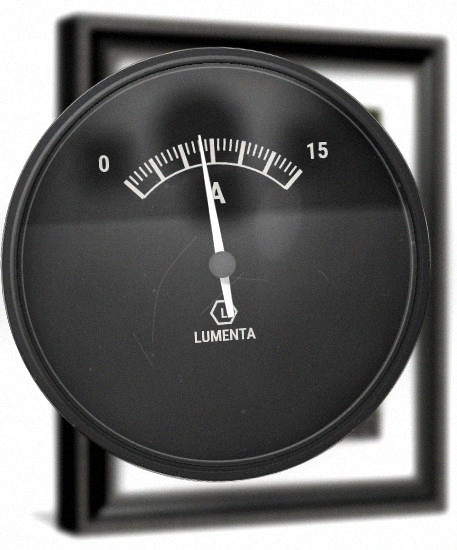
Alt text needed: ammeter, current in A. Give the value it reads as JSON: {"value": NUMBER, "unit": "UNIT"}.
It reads {"value": 6.5, "unit": "A"}
